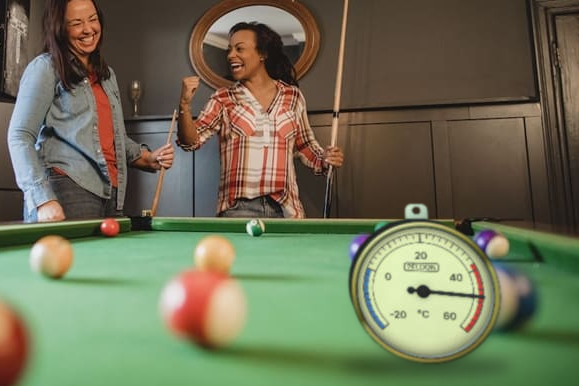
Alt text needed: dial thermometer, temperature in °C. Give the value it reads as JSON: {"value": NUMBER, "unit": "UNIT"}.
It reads {"value": 48, "unit": "°C"}
